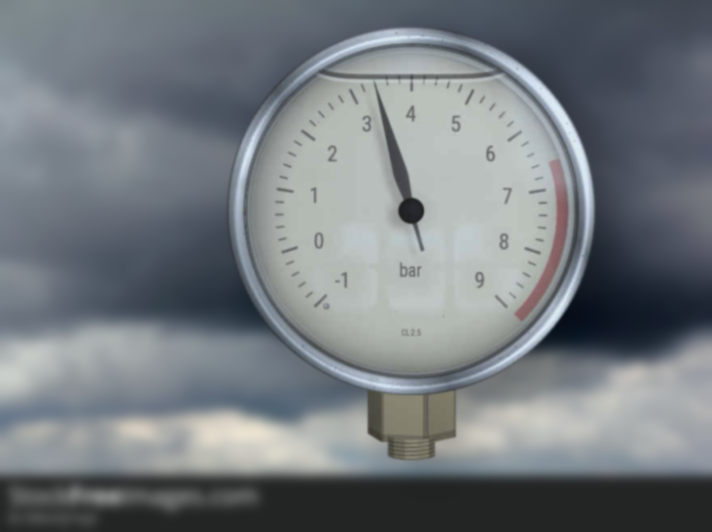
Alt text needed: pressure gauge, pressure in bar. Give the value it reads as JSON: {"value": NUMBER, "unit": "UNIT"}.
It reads {"value": 3.4, "unit": "bar"}
